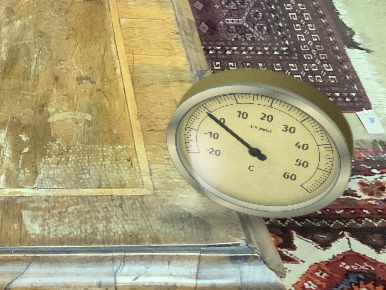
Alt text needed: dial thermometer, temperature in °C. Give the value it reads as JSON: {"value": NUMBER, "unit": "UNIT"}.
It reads {"value": 0, "unit": "°C"}
